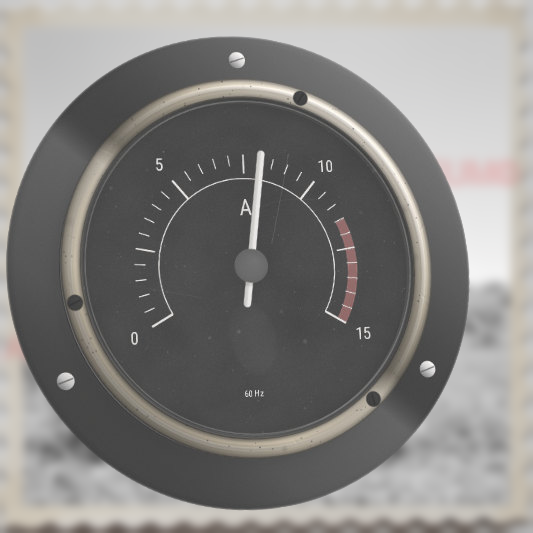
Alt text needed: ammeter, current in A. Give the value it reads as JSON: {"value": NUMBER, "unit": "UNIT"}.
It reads {"value": 8, "unit": "A"}
